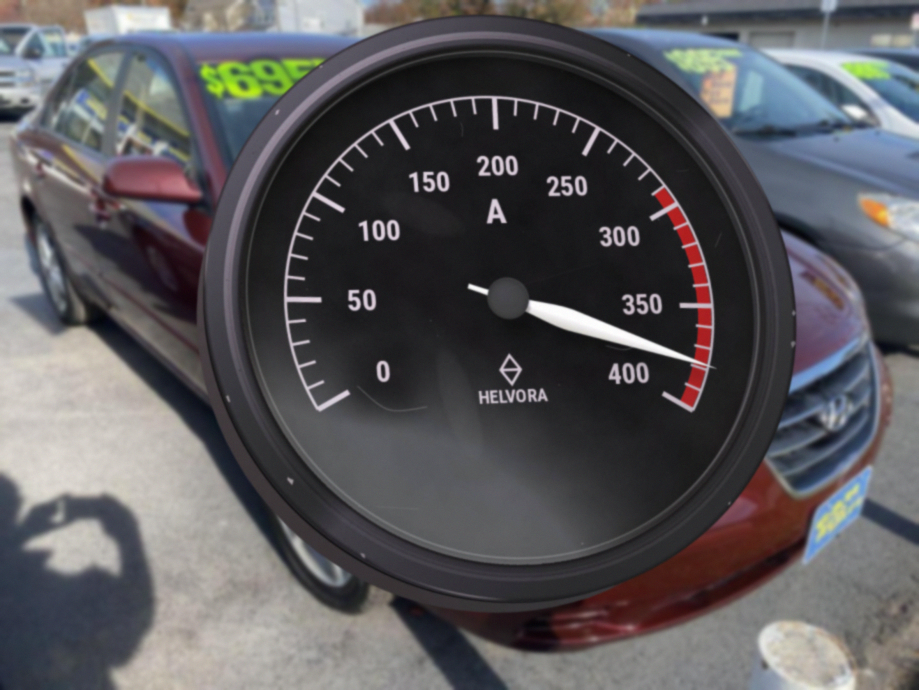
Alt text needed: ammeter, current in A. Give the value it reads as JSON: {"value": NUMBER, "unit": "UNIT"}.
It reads {"value": 380, "unit": "A"}
